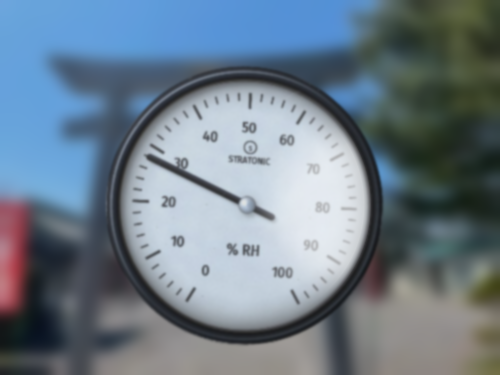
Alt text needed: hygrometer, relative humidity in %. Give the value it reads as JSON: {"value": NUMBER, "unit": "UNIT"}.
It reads {"value": 28, "unit": "%"}
